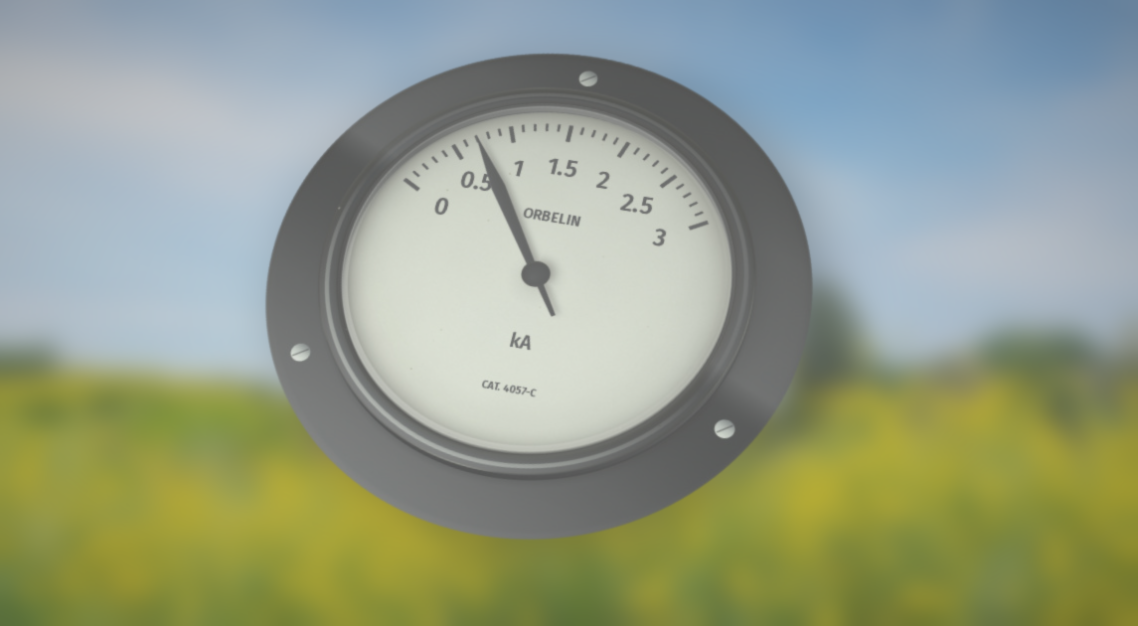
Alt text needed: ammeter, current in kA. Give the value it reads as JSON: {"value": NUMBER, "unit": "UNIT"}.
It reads {"value": 0.7, "unit": "kA"}
